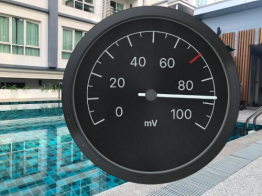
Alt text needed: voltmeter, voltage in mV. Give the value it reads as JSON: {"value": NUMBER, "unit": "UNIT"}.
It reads {"value": 87.5, "unit": "mV"}
